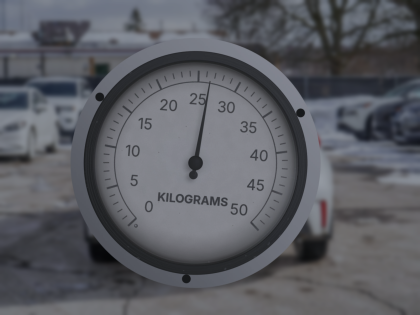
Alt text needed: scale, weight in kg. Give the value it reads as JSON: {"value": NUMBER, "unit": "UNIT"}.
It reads {"value": 26.5, "unit": "kg"}
